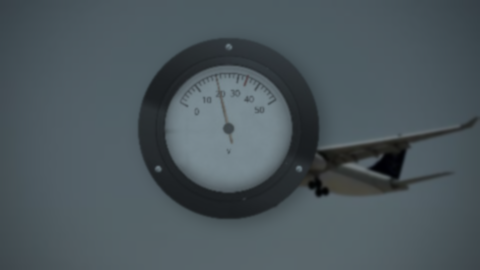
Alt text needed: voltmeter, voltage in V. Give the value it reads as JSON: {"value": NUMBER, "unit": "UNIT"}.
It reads {"value": 20, "unit": "V"}
